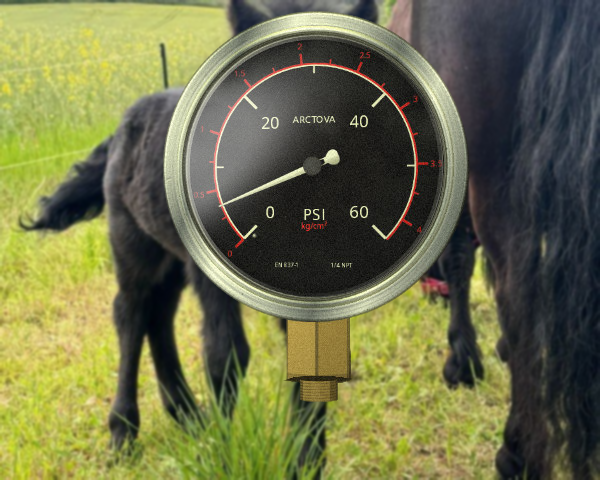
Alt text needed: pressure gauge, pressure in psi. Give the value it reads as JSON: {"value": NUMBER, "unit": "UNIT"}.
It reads {"value": 5, "unit": "psi"}
